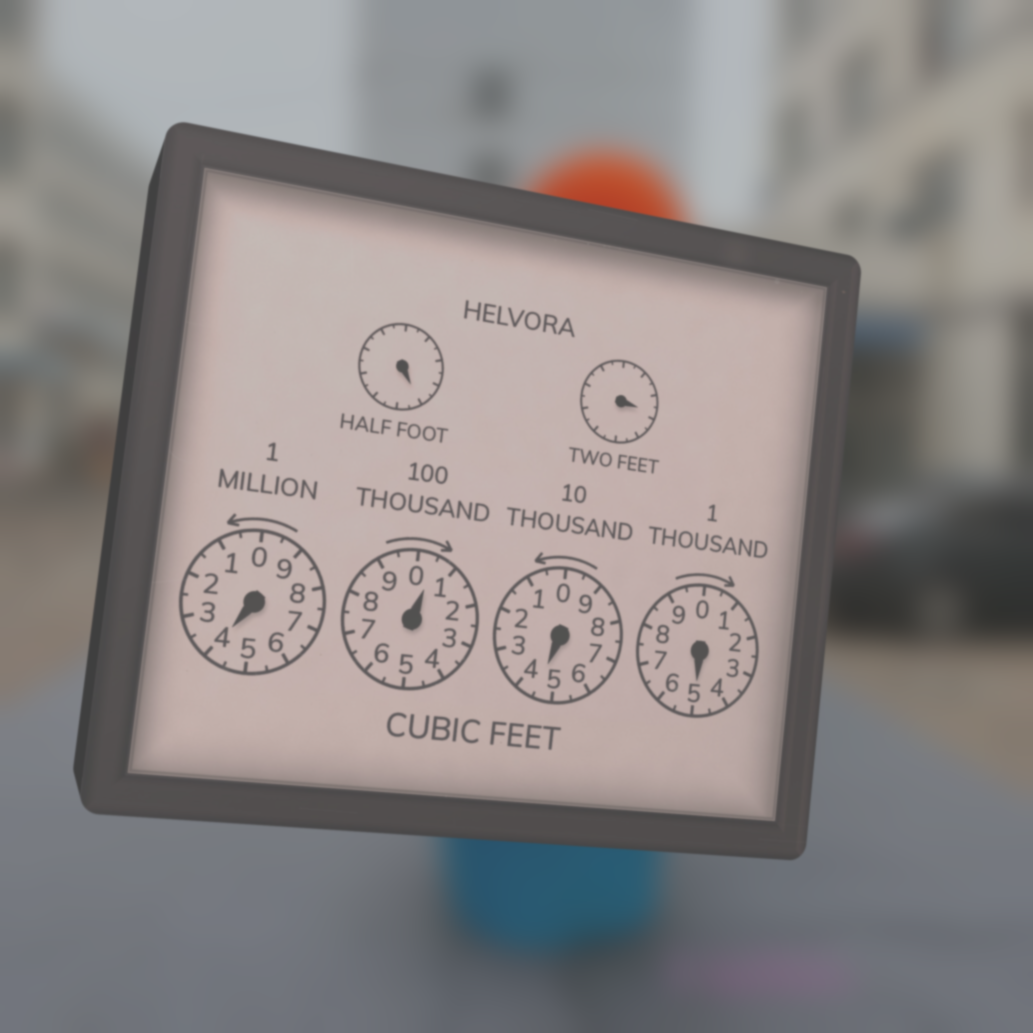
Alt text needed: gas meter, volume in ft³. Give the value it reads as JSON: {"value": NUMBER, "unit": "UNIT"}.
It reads {"value": 404500, "unit": "ft³"}
